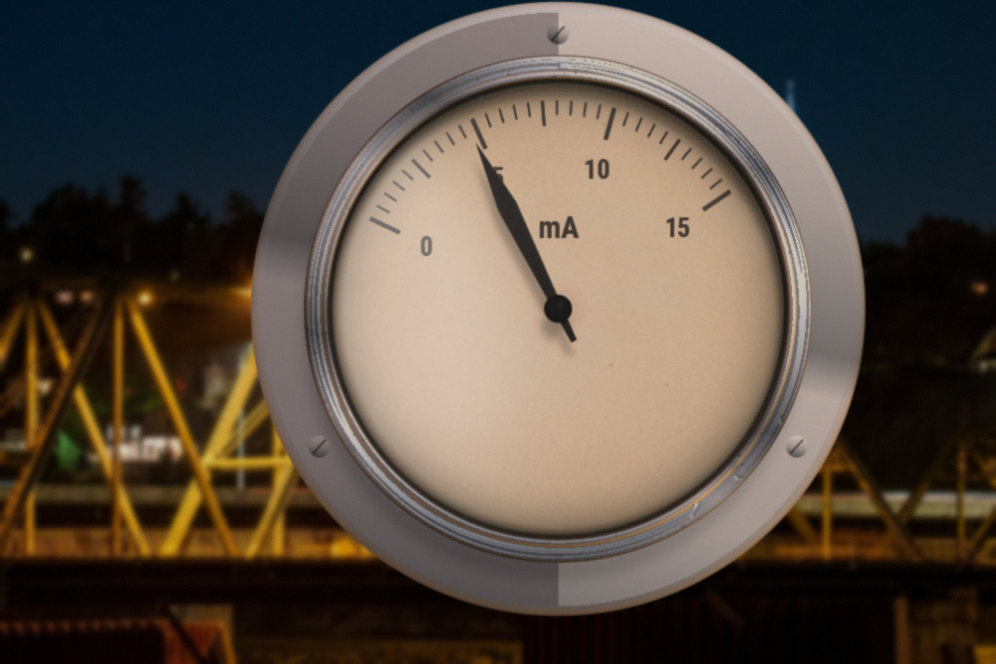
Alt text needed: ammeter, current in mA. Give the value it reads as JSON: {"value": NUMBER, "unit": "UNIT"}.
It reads {"value": 4.75, "unit": "mA"}
